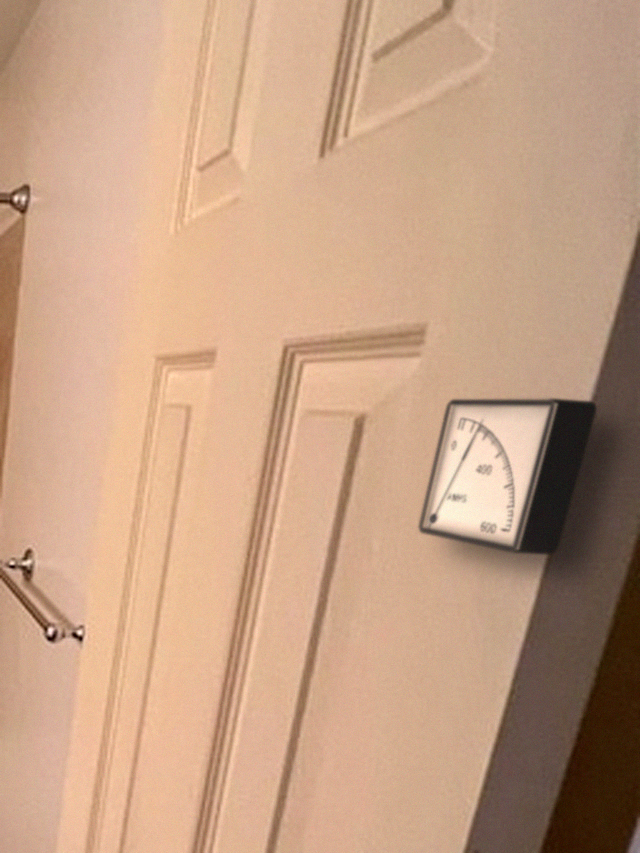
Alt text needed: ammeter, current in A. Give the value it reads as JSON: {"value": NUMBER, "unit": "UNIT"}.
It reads {"value": 250, "unit": "A"}
